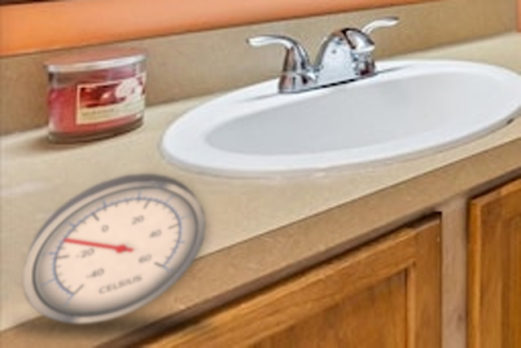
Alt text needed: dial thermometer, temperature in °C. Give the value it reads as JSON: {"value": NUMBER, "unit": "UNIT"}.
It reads {"value": -12, "unit": "°C"}
